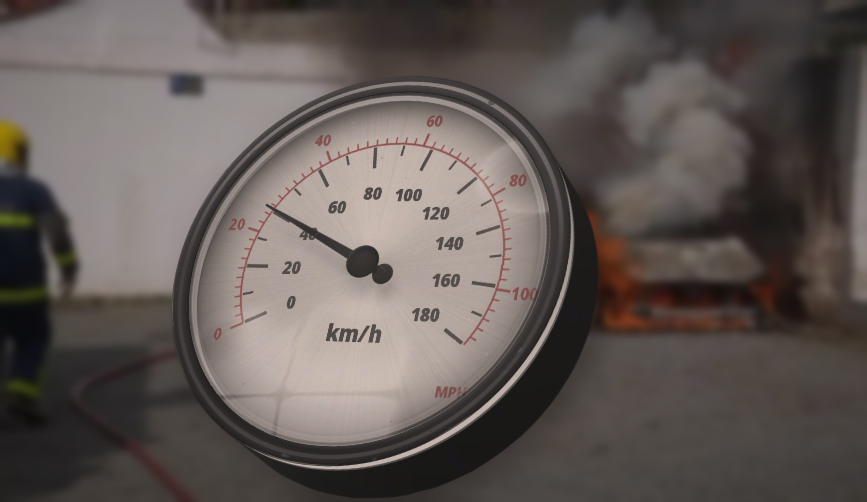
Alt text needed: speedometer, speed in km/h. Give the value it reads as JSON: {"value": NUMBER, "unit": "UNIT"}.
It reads {"value": 40, "unit": "km/h"}
